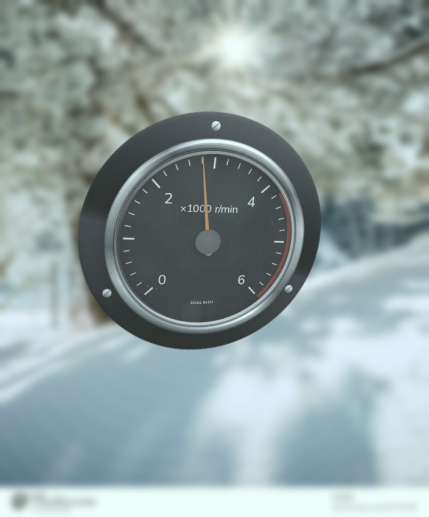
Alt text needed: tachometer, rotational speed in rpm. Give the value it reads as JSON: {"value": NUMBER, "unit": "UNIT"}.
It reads {"value": 2800, "unit": "rpm"}
